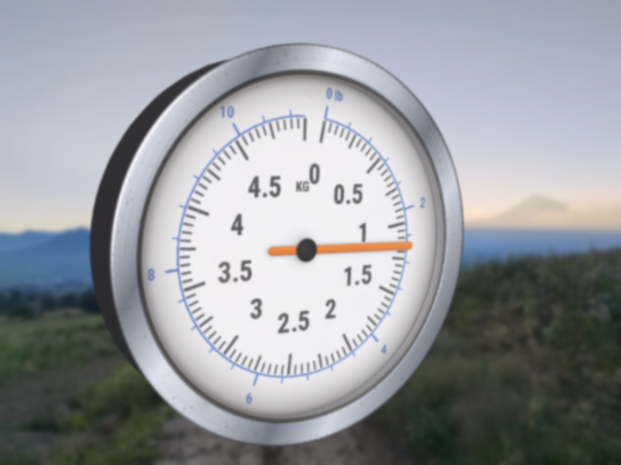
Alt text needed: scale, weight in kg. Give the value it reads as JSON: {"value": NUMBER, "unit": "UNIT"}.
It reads {"value": 1.15, "unit": "kg"}
